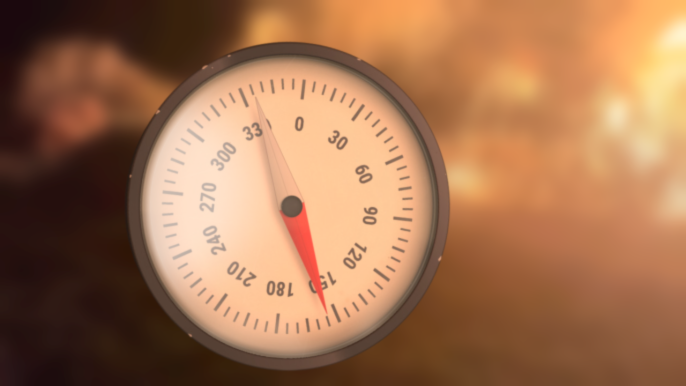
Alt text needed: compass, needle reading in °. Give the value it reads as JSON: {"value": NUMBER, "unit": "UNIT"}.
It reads {"value": 155, "unit": "°"}
